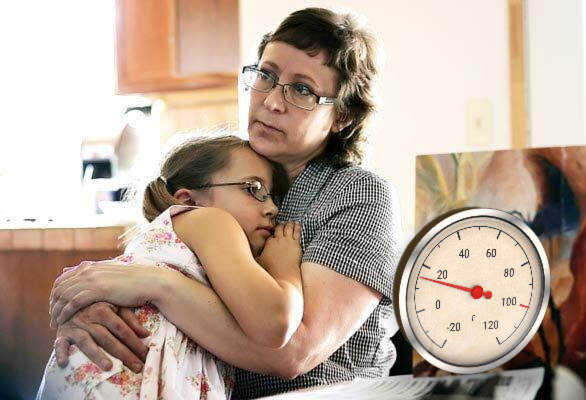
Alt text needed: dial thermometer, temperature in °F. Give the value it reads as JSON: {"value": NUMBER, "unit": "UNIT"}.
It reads {"value": 15, "unit": "°F"}
